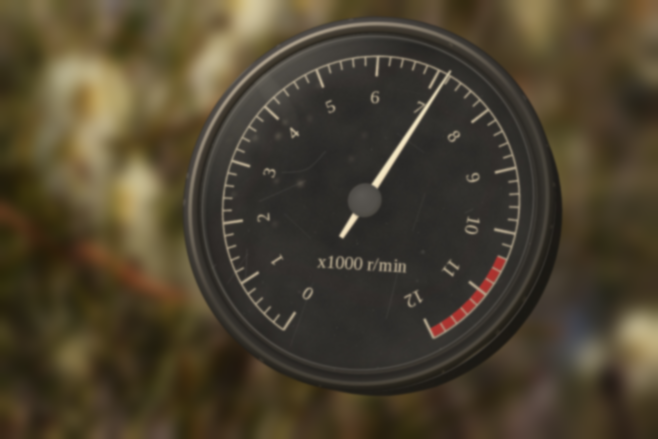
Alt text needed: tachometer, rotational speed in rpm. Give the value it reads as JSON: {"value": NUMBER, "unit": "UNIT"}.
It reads {"value": 7200, "unit": "rpm"}
